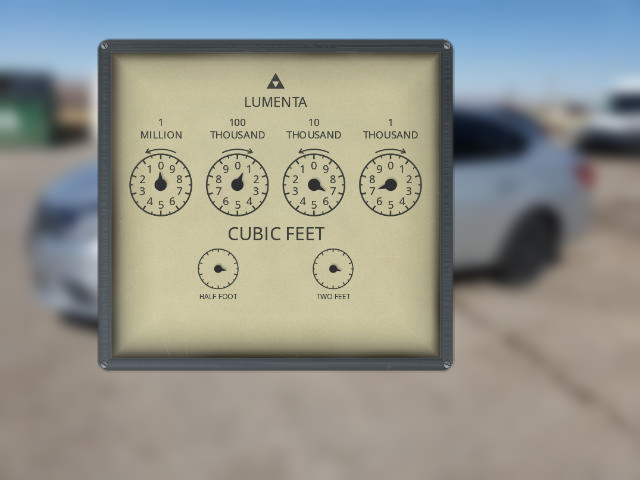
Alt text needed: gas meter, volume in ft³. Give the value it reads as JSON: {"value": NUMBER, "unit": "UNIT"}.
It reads {"value": 6700, "unit": "ft³"}
